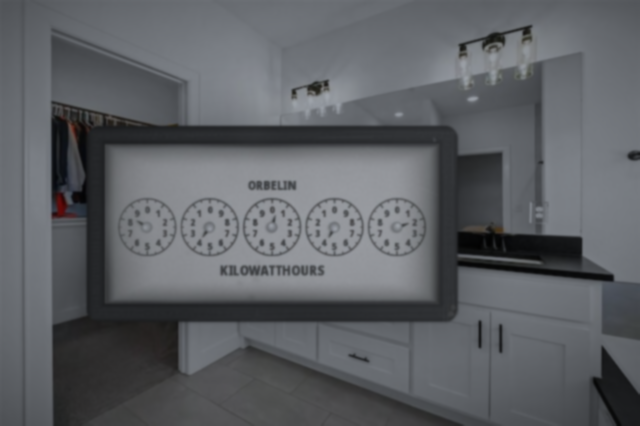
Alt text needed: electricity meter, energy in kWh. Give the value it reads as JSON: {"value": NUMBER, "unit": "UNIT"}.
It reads {"value": 84042, "unit": "kWh"}
